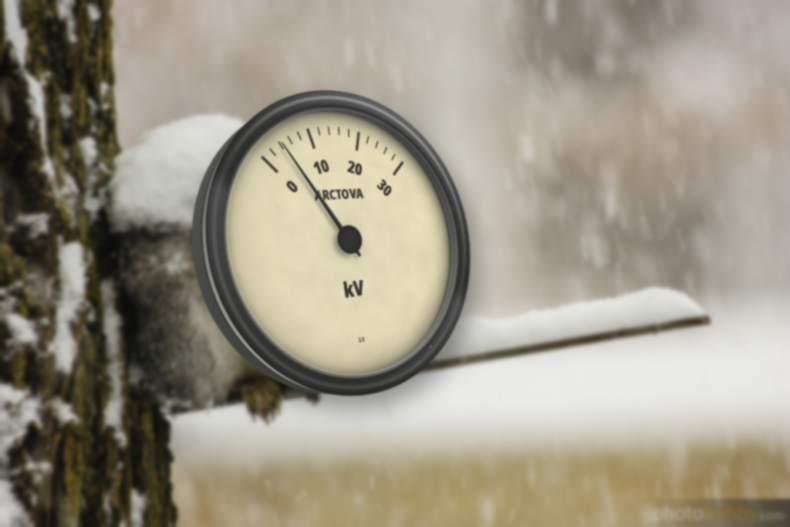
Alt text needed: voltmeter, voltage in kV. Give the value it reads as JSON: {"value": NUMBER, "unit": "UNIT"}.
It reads {"value": 4, "unit": "kV"}
